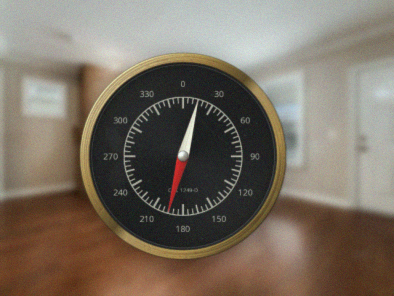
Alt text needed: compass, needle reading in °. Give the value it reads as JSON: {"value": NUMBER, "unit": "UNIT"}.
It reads {"value": 195, "unit": "°"}
